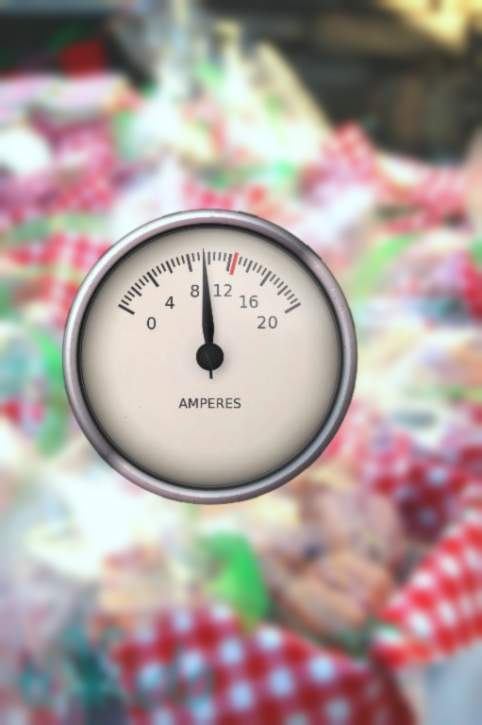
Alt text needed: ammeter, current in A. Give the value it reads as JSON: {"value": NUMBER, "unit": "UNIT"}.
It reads {"value": 9.5, "unit": "A"}
